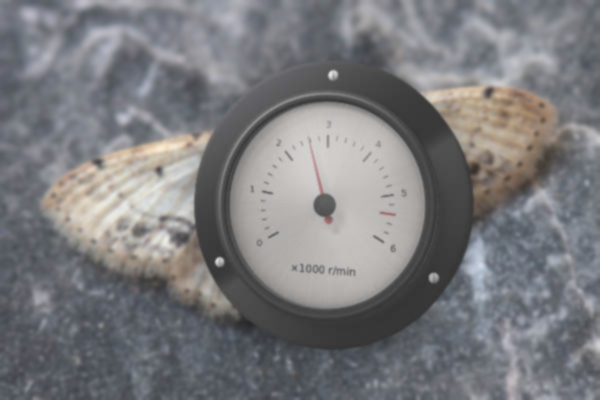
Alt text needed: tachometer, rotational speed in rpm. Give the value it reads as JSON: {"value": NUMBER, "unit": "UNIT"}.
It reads {"value": 2600, "unit": "rpm"}
